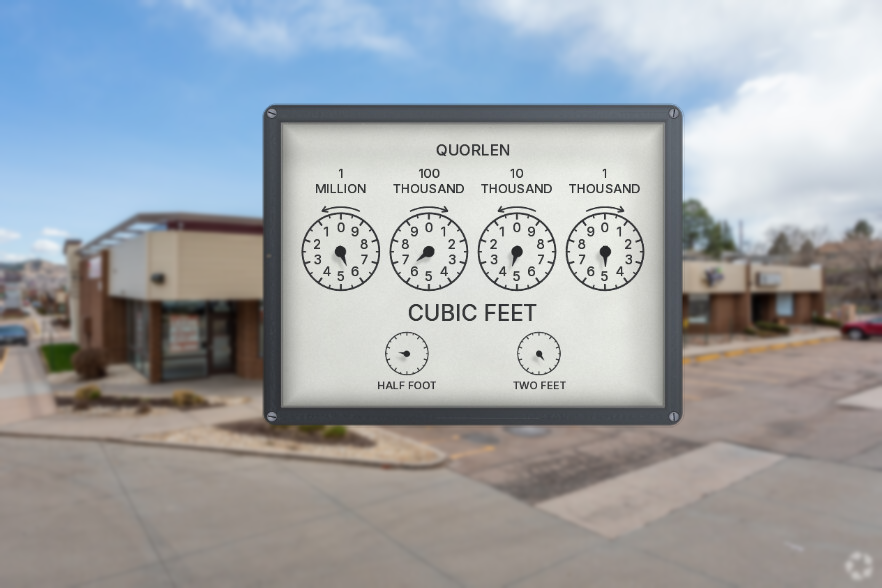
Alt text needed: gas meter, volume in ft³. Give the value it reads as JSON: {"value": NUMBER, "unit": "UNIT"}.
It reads {"value": 564500, "unit": "ft³"}
